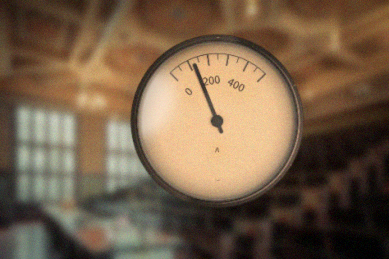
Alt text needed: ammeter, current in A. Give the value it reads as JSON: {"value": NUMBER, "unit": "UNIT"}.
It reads {"value": 125, "unit": "A"}
